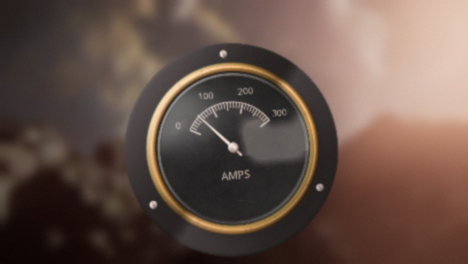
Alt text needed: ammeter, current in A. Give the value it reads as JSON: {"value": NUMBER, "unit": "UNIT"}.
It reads {"value": 50, "unit": "A"}
